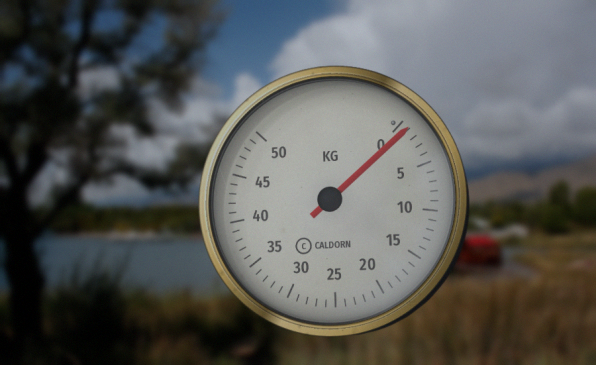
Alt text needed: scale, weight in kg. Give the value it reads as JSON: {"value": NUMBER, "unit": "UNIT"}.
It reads {"value": 1, "unit": "kg"}
